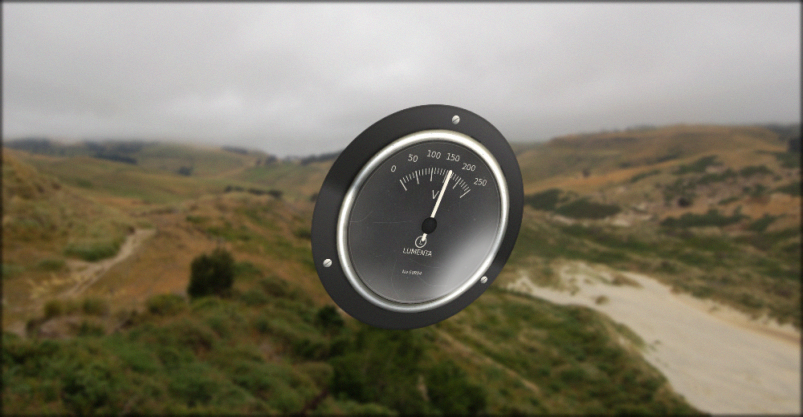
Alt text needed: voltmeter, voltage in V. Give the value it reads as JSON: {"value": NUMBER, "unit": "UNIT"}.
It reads {"value": 150, "unit": "V"}
